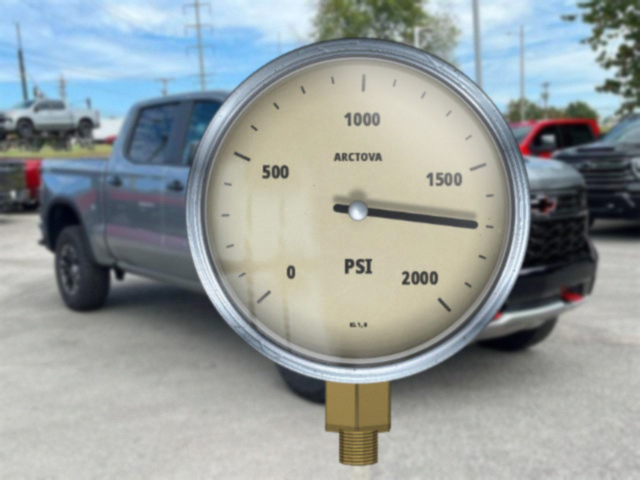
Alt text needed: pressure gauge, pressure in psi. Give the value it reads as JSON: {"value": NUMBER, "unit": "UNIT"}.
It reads {"value": 1700, "unit": "psi"}
